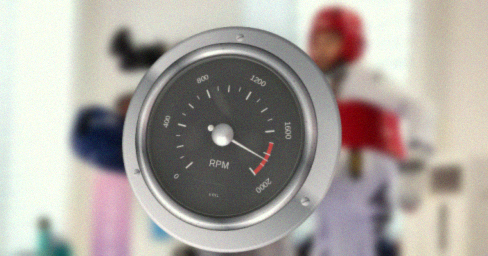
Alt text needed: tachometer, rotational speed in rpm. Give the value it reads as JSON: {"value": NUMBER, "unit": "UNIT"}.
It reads {"value": 1850, "unit": "rpm"}
